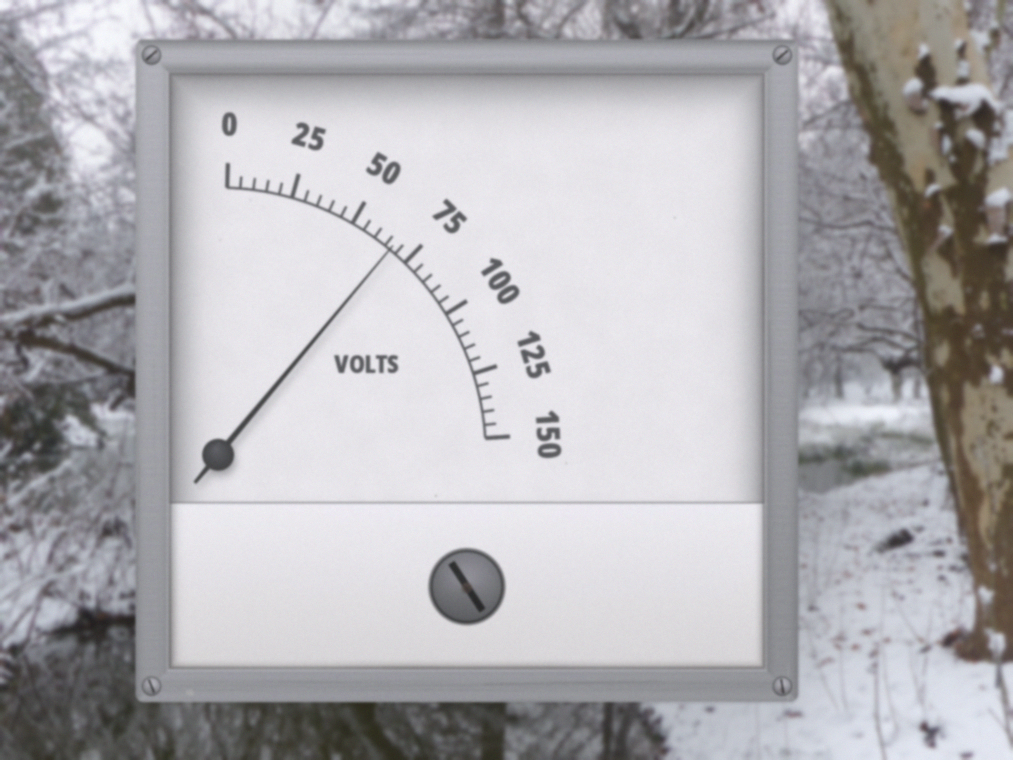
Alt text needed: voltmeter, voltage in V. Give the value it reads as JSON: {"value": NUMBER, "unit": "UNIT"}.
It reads {"value": 67.5, "unit": "V"}
